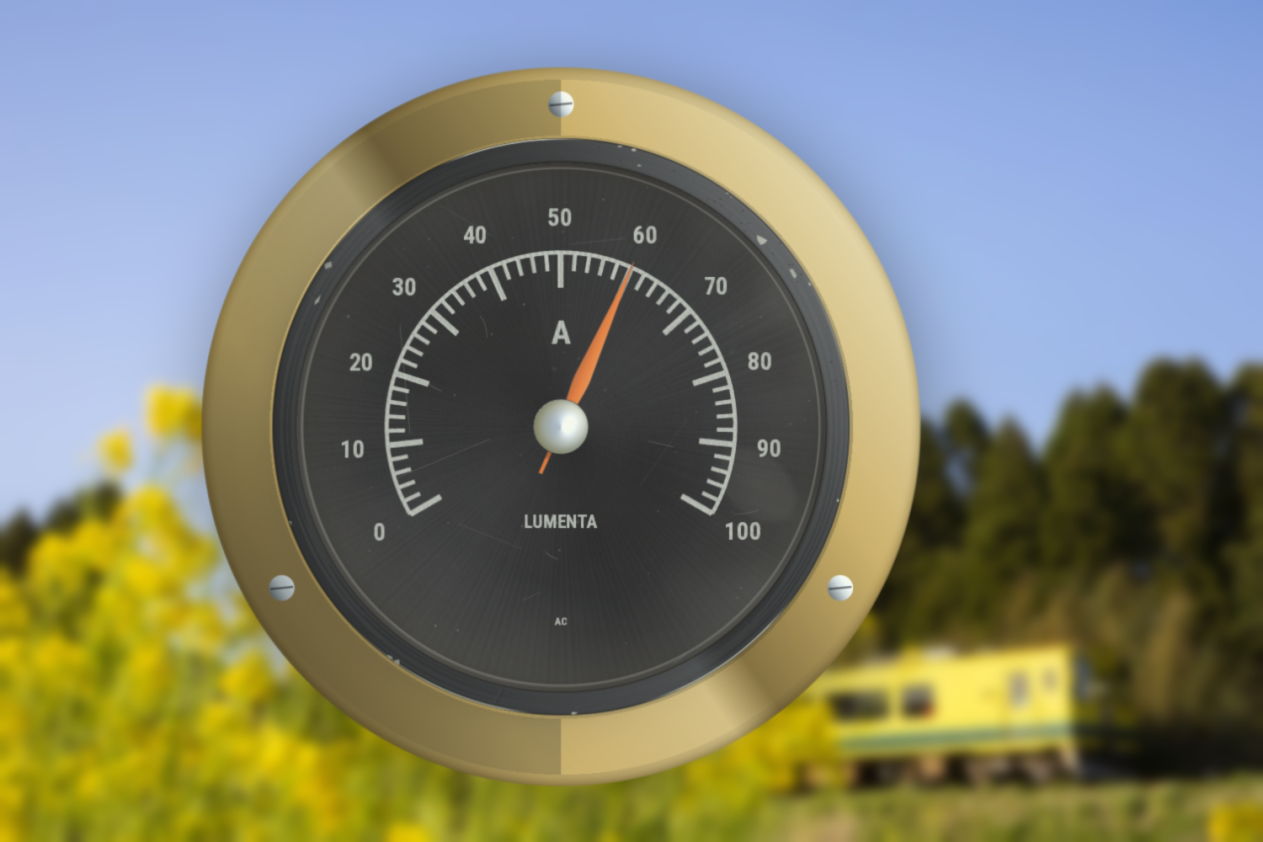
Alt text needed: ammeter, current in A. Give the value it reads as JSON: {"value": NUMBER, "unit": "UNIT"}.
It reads {"value": 60, "unit": "A"}
